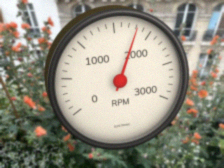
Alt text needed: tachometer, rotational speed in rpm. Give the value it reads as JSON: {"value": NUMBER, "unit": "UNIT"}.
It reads {"value": 1800, "unit": "rpm"}
